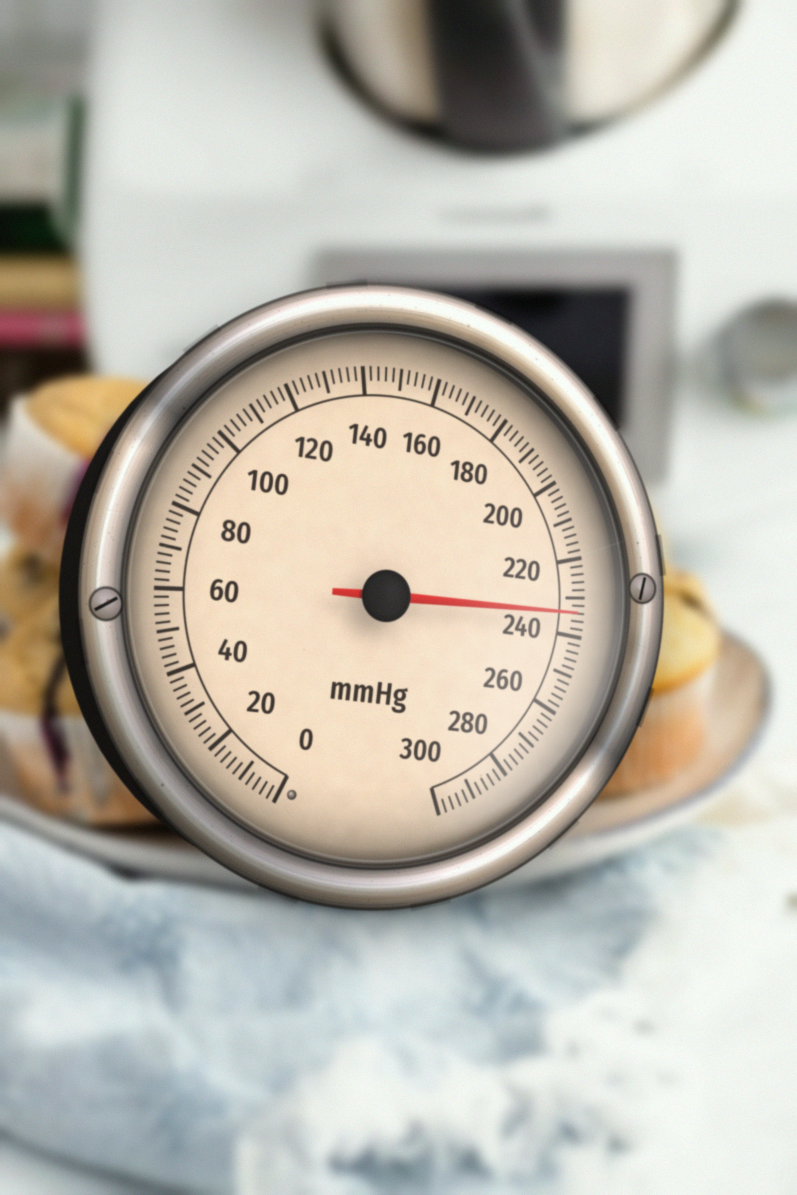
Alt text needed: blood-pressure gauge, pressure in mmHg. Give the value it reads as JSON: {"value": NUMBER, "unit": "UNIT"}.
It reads {"value": 234, "unit": "mmHg"}
